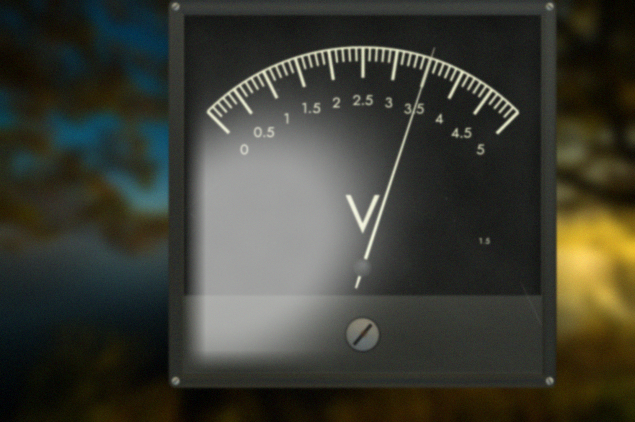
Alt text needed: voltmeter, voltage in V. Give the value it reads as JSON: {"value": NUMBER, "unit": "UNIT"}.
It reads {"value": 3.5, "unit": "V"}
